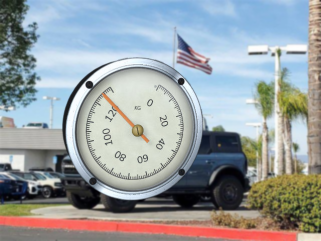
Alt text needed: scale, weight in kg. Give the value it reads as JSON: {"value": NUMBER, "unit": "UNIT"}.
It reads {"value": 125, "unit": "kg"}
